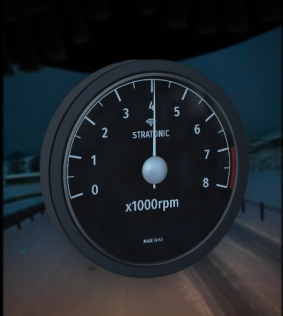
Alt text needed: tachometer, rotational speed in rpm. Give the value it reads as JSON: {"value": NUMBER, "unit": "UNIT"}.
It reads {"value": 4000, "unit": "rpm"}
